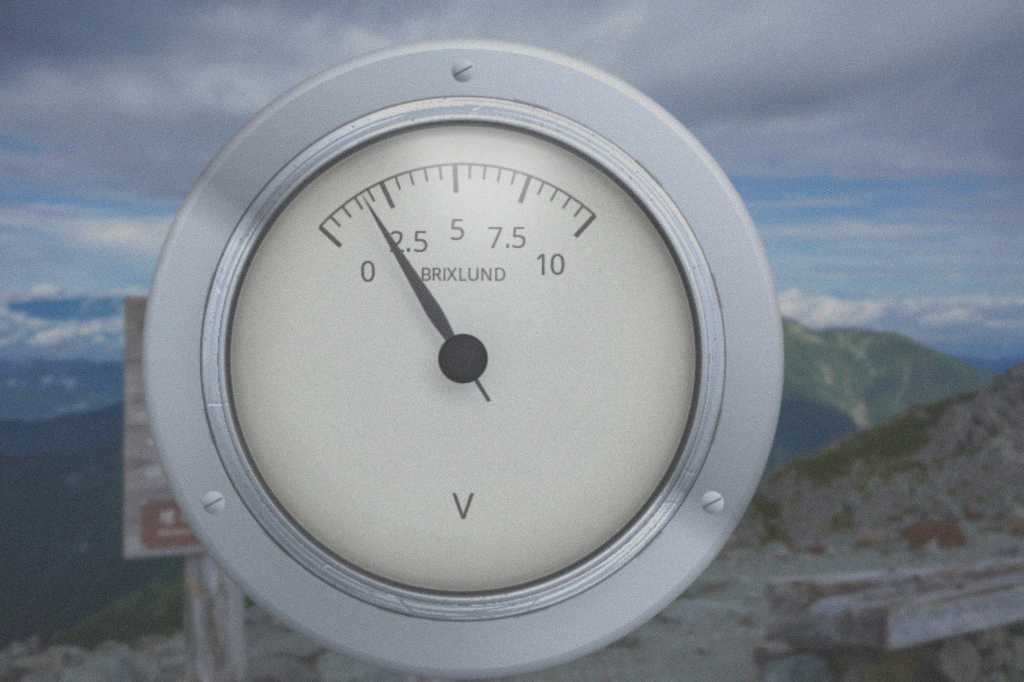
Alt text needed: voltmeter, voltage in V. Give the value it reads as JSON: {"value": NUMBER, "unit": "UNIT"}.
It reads {"value": 1.75, "unit": "V"}
